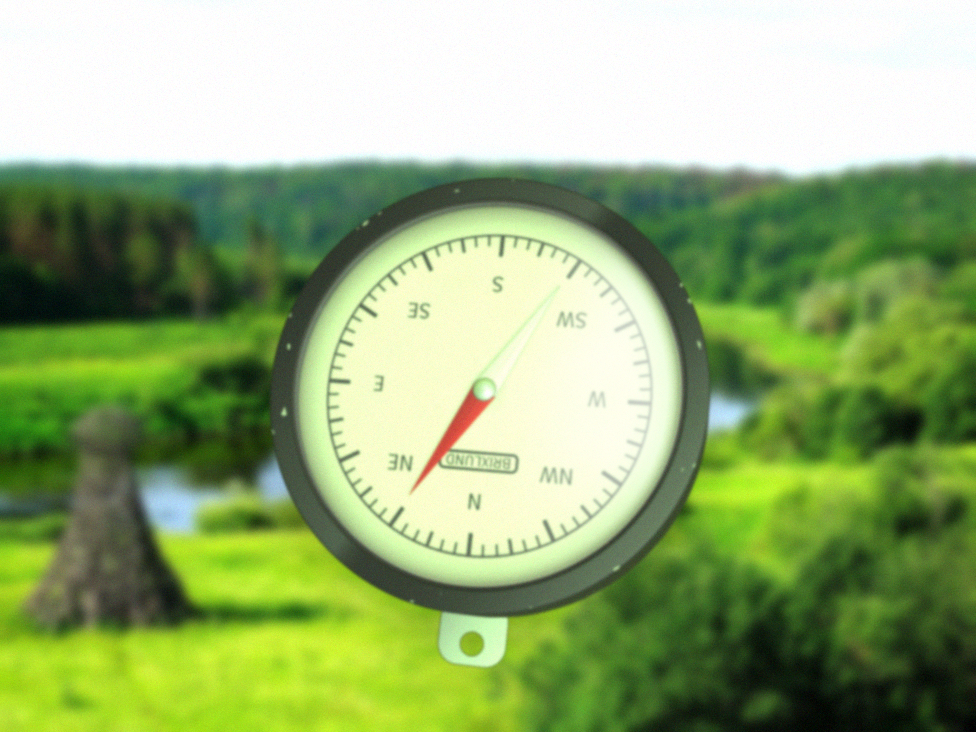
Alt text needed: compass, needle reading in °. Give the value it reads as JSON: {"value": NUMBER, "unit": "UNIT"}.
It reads {"value": 30, "unit": "°"}
